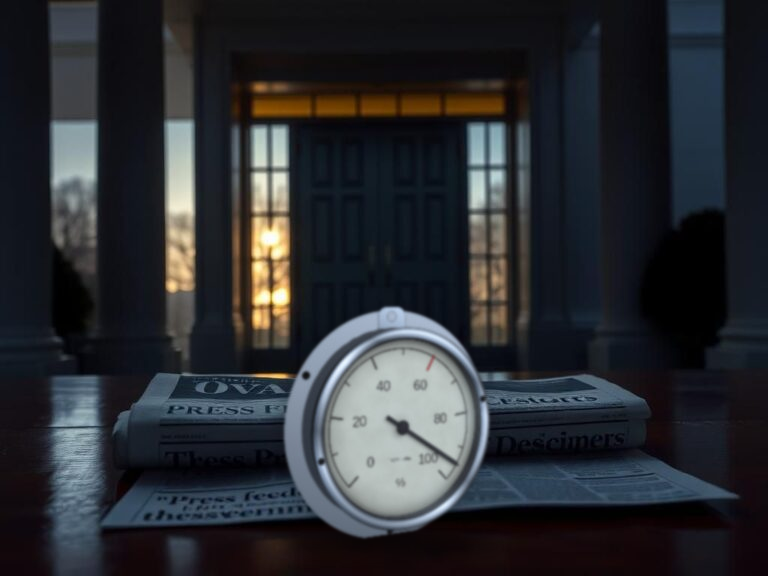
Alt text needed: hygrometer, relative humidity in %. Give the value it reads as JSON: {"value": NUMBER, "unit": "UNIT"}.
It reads {"value": 95, "unit": "%"}
